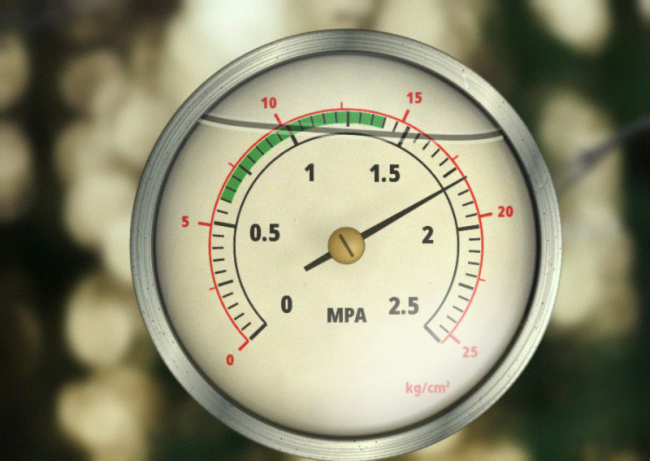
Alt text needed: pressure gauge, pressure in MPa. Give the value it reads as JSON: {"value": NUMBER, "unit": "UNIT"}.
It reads {"value": 1.8, "unit": "MPa"}
